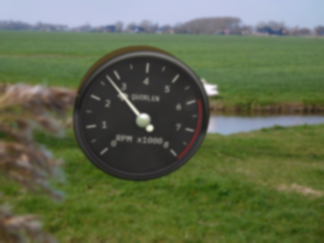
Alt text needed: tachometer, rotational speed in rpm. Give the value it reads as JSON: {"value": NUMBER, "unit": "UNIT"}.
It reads {"value": 2750, "unit": "rpm"}
